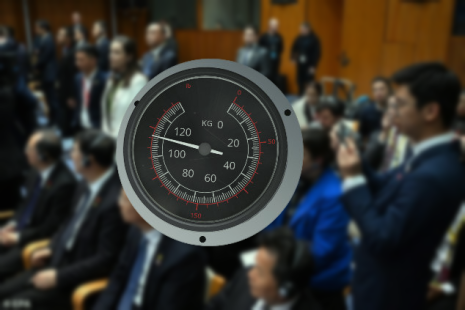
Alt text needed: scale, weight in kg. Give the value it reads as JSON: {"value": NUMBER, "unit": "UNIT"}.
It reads {"value": 110, "unit": "kg"}
